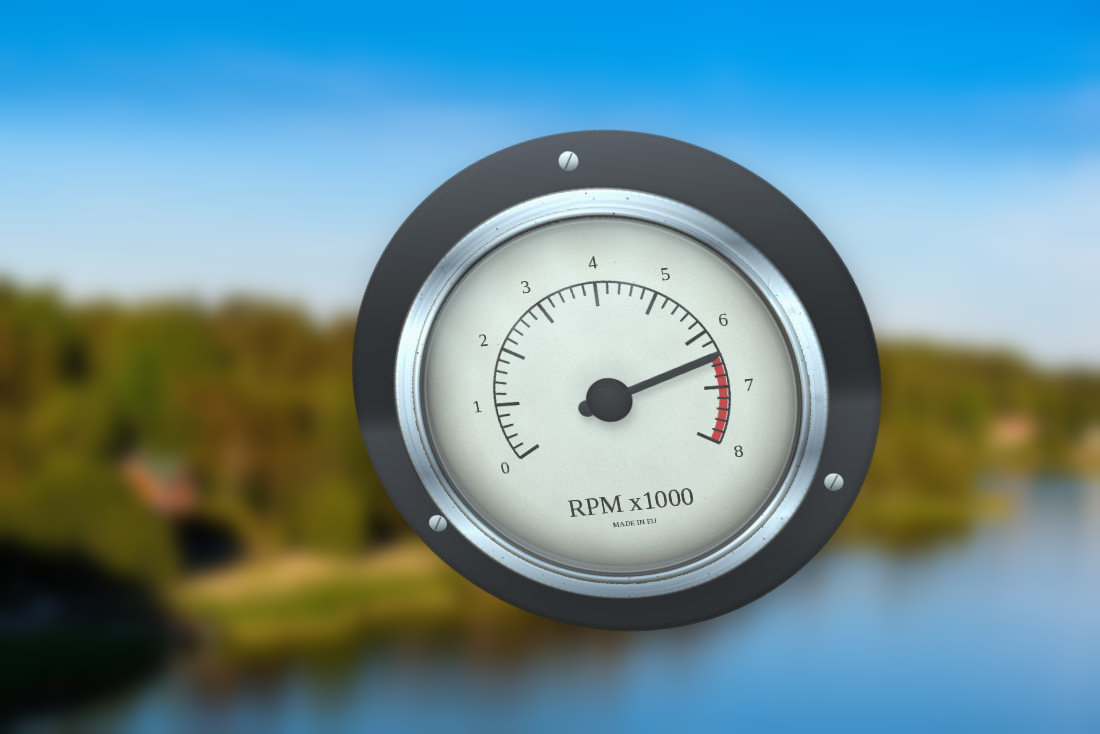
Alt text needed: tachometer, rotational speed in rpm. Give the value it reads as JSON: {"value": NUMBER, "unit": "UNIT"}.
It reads {"value": 6400, "unit": "rpm"}
